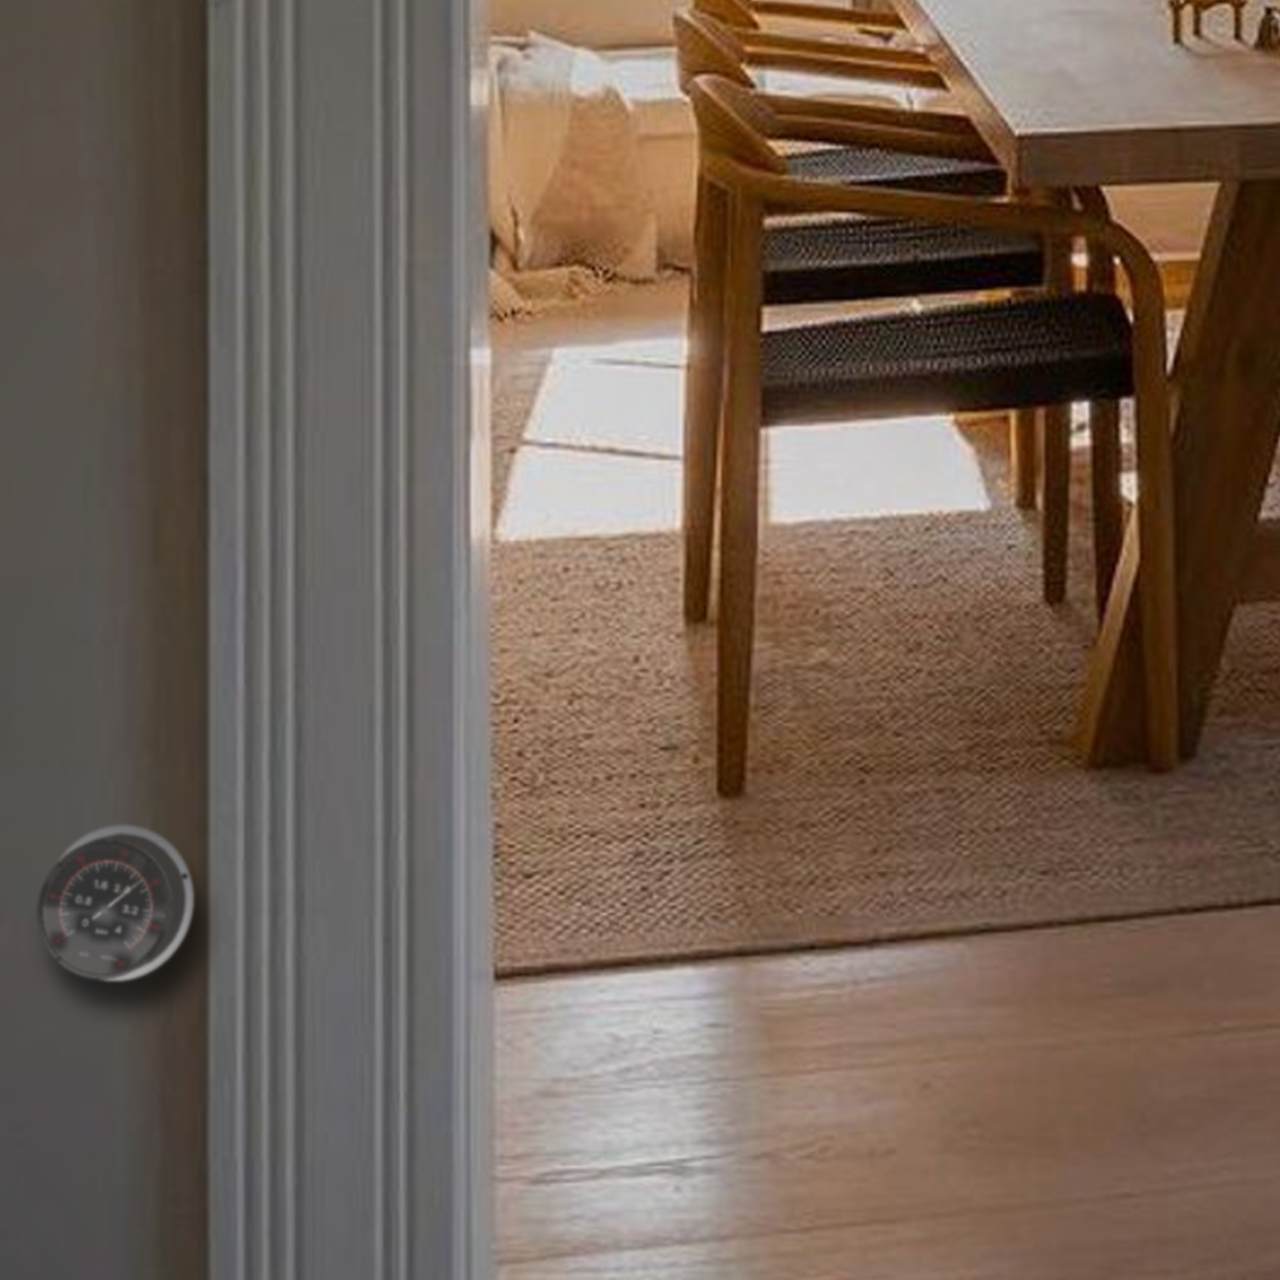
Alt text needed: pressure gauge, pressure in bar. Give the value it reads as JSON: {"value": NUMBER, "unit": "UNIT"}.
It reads {"value": 2.6, "unit": "bar"}
